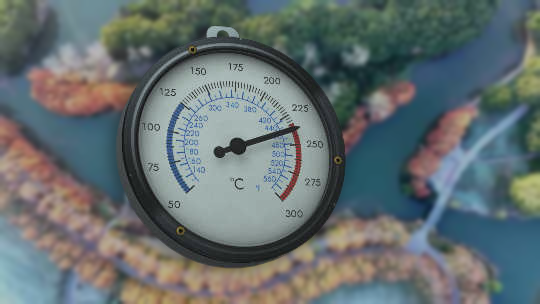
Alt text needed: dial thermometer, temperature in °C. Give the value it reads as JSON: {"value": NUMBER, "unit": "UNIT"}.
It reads {"value": 237.5, "unit": "°C"}
